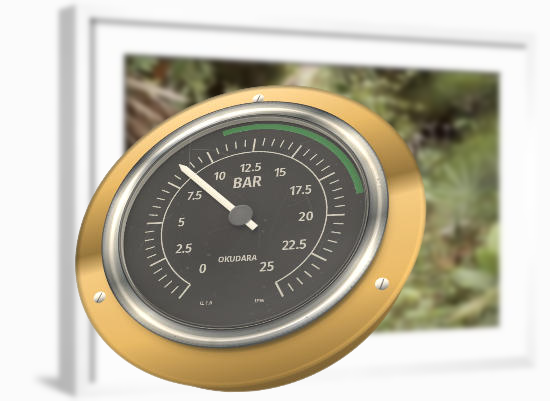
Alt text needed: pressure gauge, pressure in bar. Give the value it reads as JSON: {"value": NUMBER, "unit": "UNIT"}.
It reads {"value": 8.5, "unit": "bar"}
